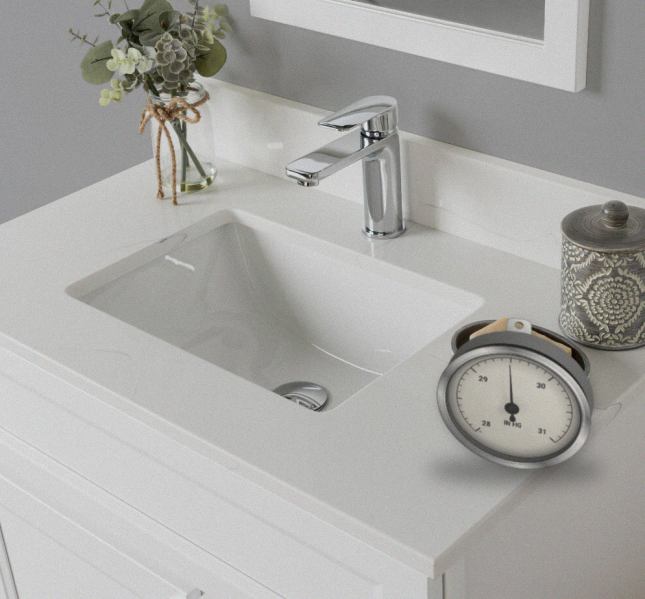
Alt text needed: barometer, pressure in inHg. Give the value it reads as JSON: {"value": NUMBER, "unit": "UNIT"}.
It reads {"value": 29.5, "unit": "inHg"}
